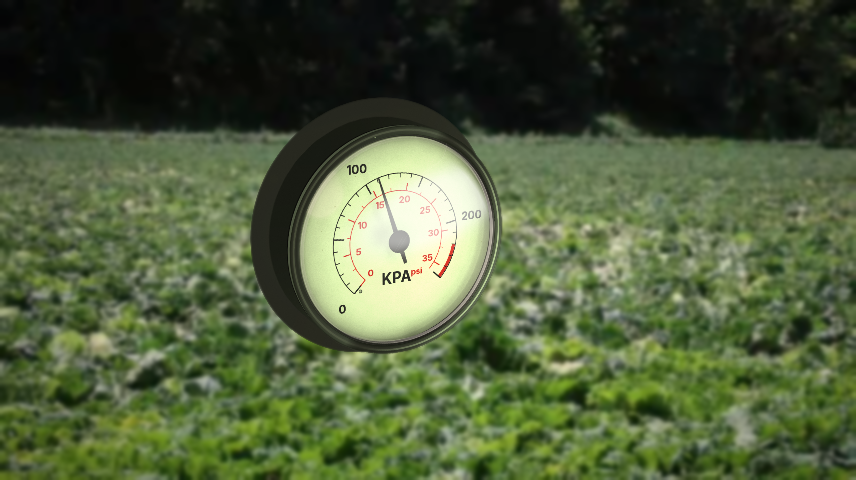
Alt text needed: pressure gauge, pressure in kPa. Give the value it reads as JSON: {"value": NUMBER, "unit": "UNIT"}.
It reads {"value": 110, "unit": "kPa"}
